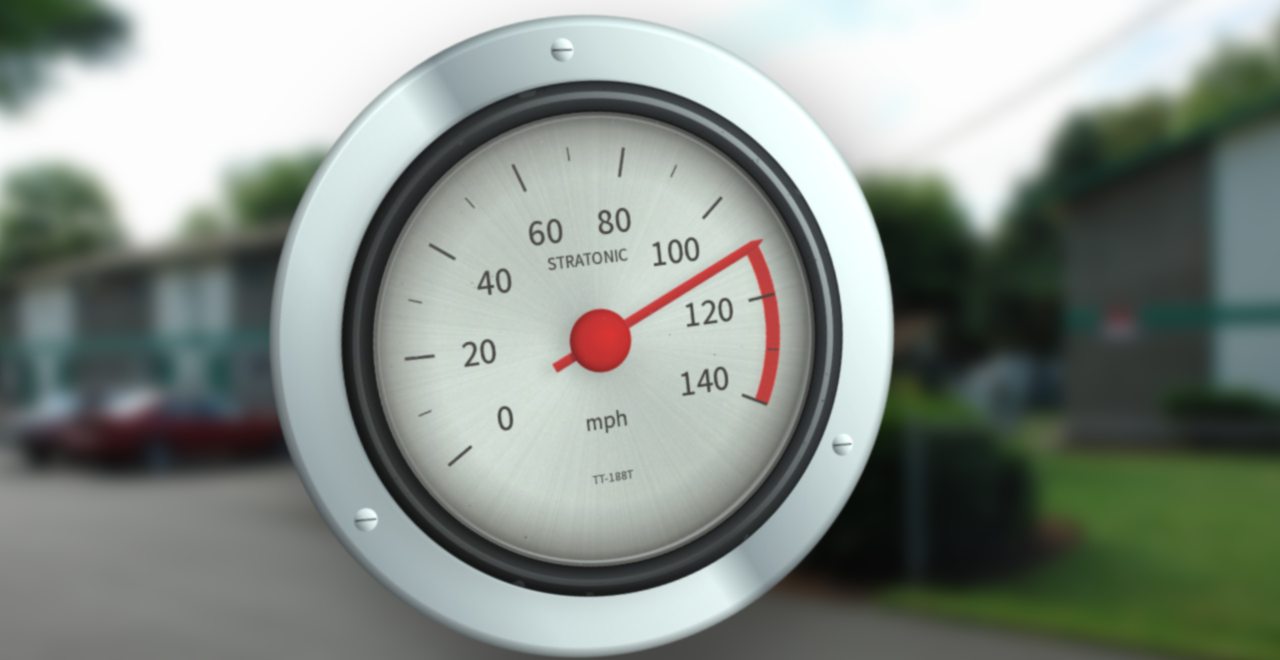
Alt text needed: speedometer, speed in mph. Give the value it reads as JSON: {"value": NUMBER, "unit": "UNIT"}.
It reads {"value": 110, "unit": "mph"}
